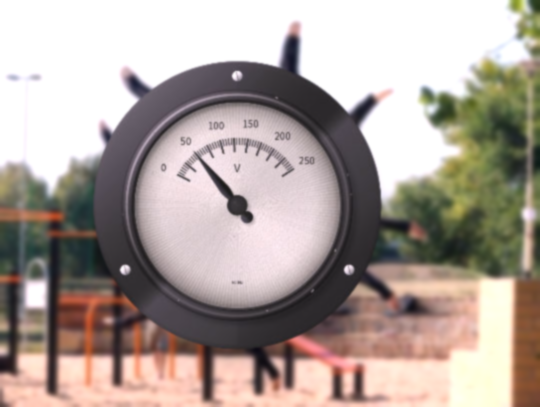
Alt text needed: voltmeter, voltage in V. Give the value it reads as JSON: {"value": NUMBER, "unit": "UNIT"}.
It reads {"value": 50, "unit": "V"}
